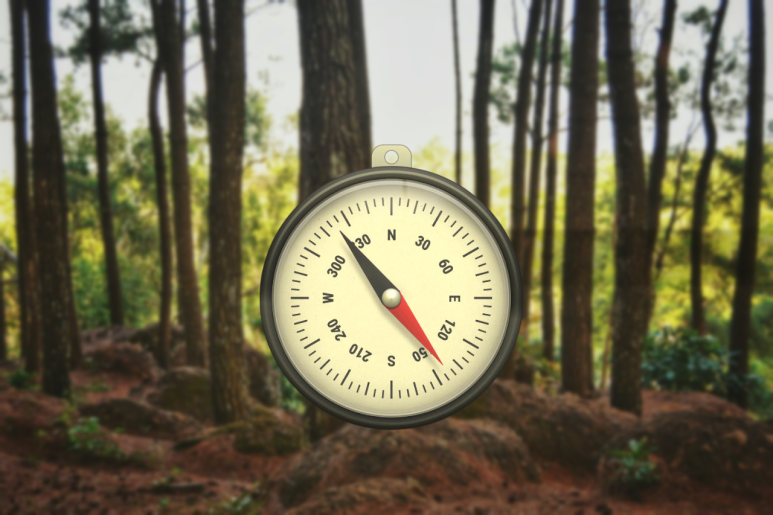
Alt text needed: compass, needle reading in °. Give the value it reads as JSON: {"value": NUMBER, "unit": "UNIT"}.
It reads {"value": 142.5, "unit": "°"}
